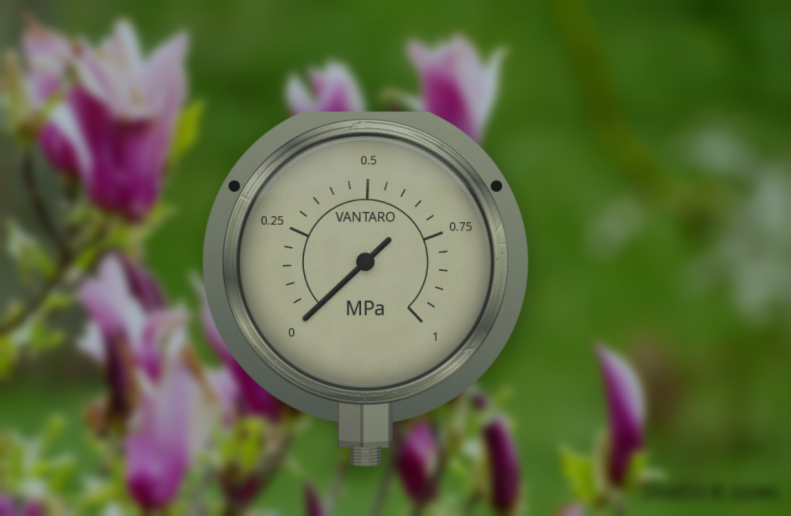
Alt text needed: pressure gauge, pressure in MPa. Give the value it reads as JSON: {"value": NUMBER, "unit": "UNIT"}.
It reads {"value": 0, "unit": "MPa"}
